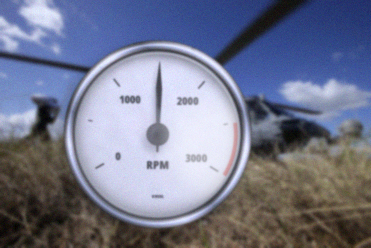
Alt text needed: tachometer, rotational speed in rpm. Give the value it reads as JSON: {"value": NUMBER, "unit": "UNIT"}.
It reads {"value": 1500, "unit": "rpm"}
